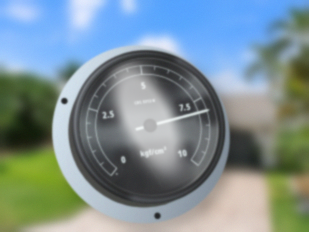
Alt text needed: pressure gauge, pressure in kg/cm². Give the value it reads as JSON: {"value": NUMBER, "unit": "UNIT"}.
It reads {"value": 8, "unit": "kg/cm²"}
